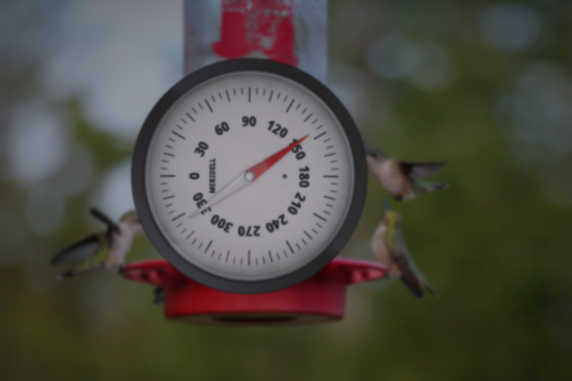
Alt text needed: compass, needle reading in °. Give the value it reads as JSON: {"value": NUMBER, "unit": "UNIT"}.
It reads {"value": 145, "unit": "°"}
